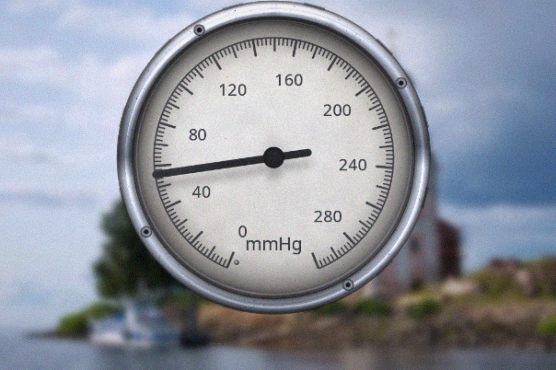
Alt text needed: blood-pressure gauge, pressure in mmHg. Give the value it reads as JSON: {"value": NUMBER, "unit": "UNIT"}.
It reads {"value": 56, "unit": "mmHg"}
